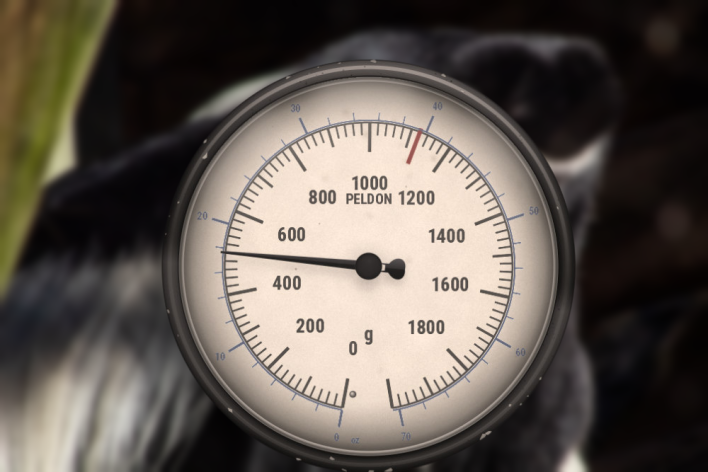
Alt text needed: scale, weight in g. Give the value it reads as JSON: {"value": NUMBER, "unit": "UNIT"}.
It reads {"value": 500, "unit": "g"}
